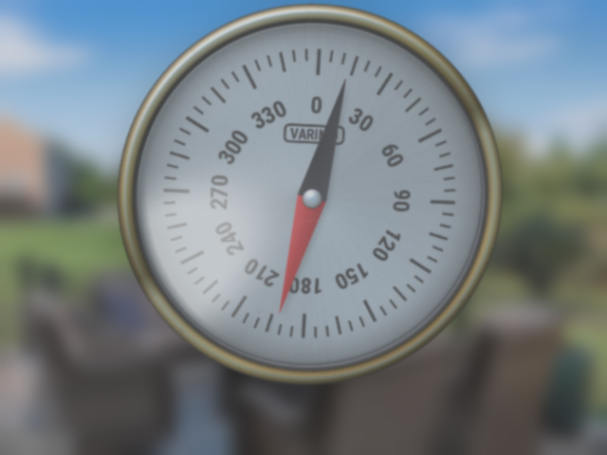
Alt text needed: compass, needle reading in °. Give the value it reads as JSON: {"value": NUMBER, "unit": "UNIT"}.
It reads {"value": 192.5, "unit": "°"}
